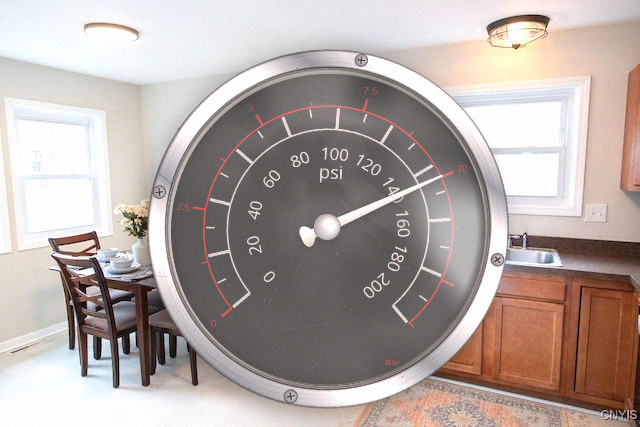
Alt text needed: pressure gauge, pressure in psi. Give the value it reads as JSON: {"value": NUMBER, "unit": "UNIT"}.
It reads {"value": 145, "unit": "psi"}
